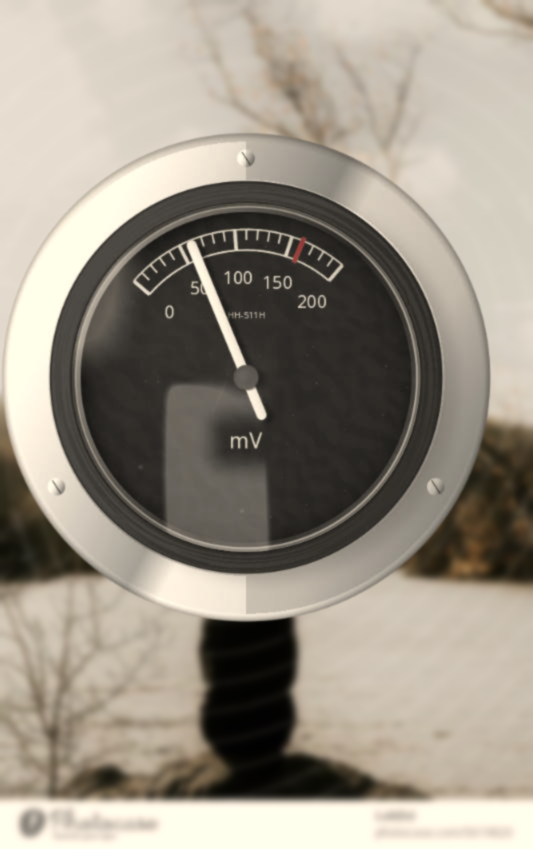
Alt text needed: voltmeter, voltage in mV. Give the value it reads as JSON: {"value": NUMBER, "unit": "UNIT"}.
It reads {"value": 60, "unit": "mV"}
